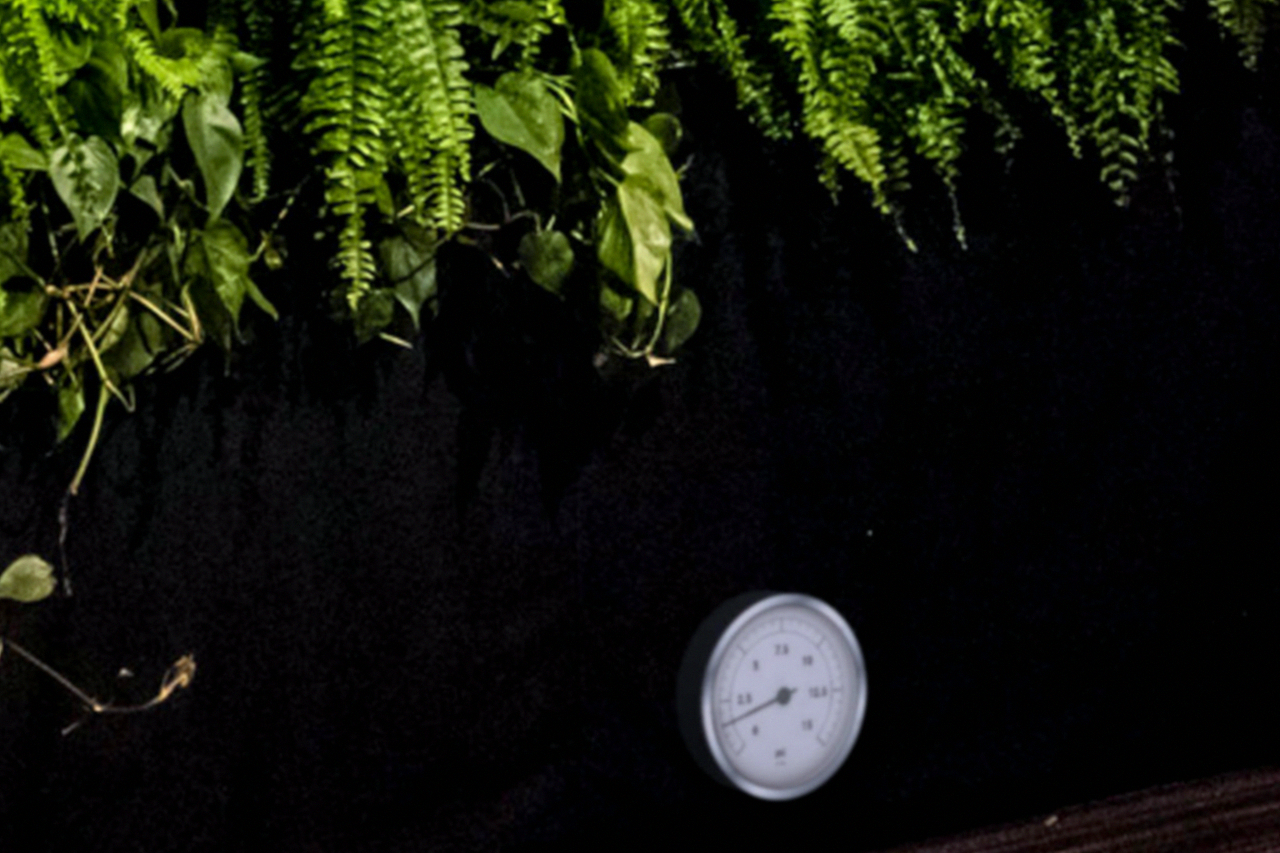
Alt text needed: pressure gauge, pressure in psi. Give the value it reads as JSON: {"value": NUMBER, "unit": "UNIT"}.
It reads {"value": 1.5, "unit": "psi"}
